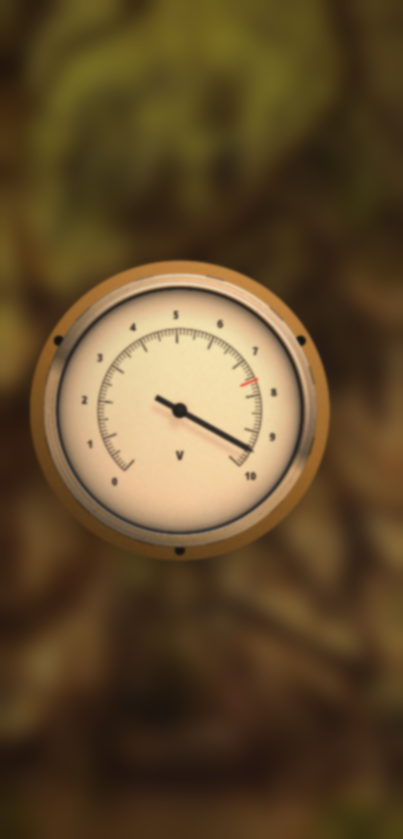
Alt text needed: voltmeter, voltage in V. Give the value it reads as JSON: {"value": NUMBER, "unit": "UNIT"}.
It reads {"value": 9.5, "unit": "V"}
